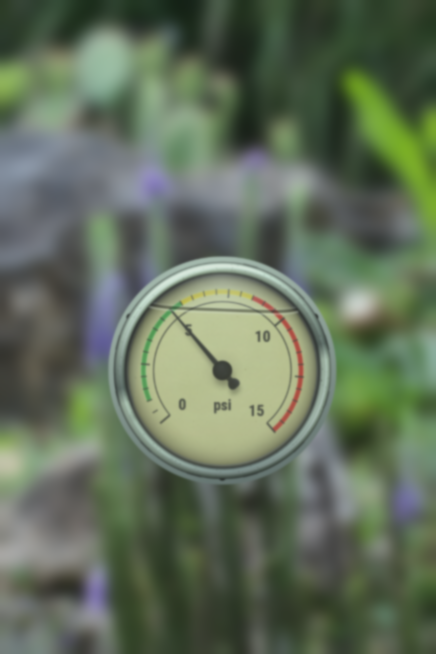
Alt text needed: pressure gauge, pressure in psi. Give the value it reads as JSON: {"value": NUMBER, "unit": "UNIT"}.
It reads {"value": 5, "unit": "psi"}
